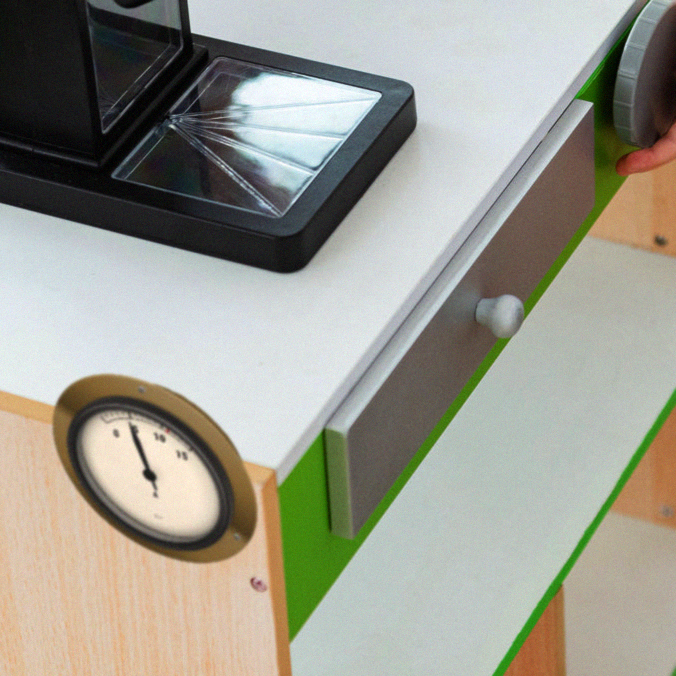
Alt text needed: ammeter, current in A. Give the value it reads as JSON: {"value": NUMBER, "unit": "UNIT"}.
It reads {"value": 5, "unit": "A"}
